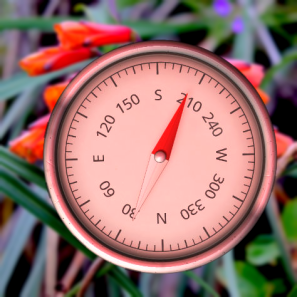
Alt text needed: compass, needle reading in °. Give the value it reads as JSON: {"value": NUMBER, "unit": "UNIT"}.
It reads {"value": 205, "unit": "°"}
